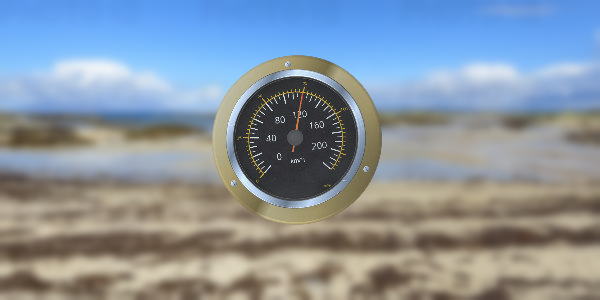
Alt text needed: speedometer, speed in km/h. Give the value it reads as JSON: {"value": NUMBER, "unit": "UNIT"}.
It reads {"value": 120, "unit": "km/h"}
